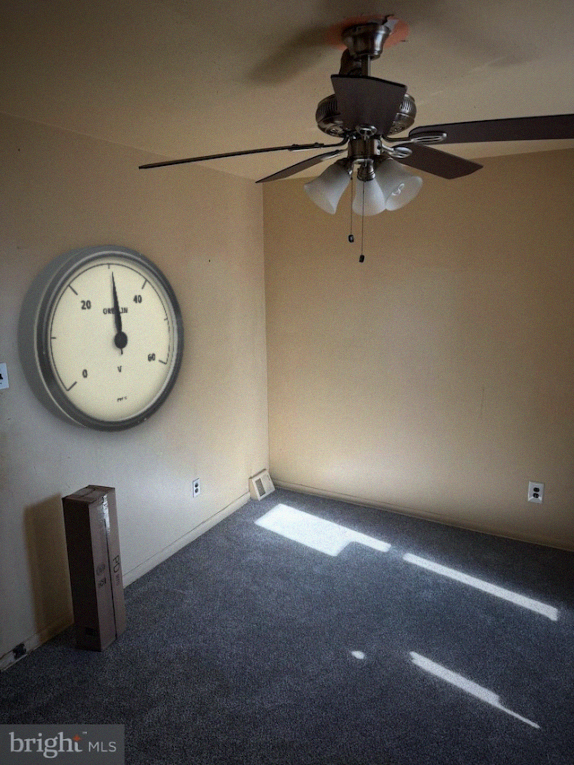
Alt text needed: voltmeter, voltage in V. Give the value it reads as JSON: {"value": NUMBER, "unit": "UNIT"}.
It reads {"value": 30, "unit": "V"}
